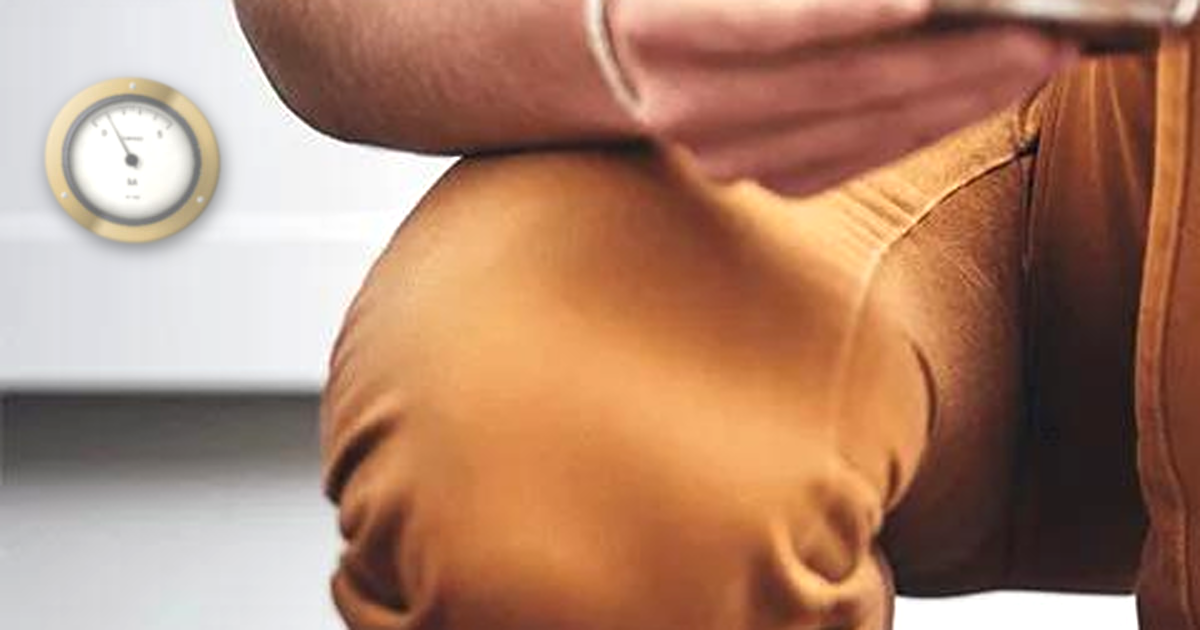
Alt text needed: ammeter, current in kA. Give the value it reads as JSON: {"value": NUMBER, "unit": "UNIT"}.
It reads {"value": 1, "unit": "kA"}
